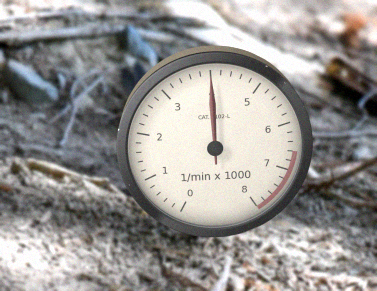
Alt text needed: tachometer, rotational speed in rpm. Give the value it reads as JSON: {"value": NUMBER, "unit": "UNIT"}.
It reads {"value": 4000, "unit": "rpm"}
